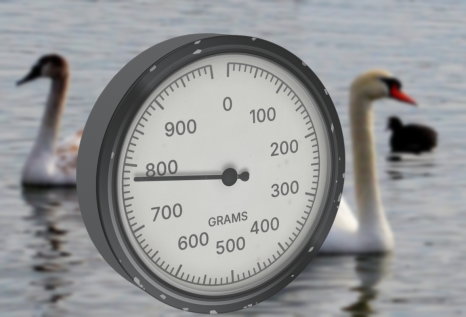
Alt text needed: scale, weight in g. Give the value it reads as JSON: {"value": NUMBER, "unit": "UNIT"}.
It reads {"value": 780, "unit": "g"}
